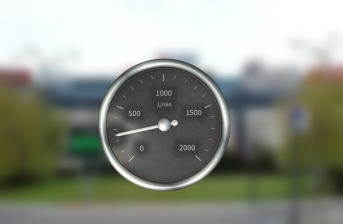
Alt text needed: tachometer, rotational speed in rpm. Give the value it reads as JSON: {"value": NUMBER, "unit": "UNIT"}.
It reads {"value": 250, "unit": "rpm"}
